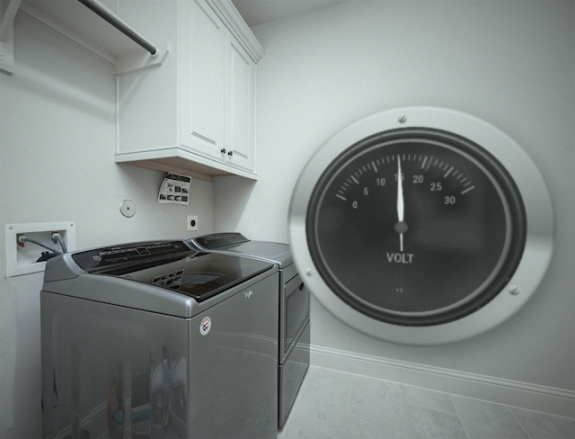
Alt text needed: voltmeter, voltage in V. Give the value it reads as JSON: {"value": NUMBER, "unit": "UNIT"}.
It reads {"value": 15, "unit": "V"}
